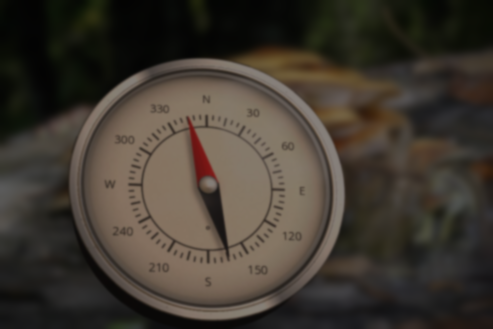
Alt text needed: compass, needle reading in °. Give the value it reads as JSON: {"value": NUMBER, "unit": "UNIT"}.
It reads {"value": 345, "unit": "°"}
